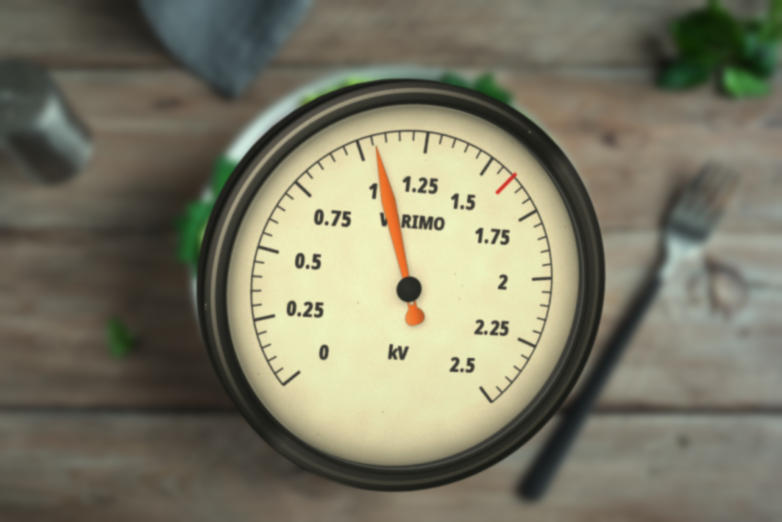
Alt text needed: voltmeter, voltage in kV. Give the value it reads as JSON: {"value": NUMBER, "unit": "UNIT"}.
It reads {"value": 1.05, "unit": "kV"}
